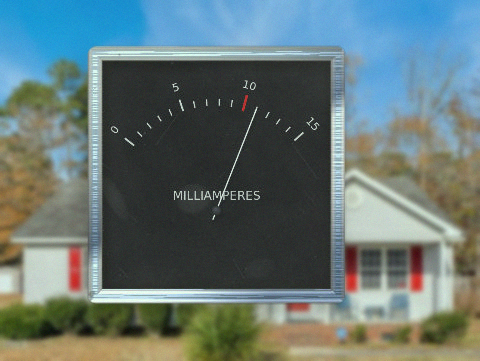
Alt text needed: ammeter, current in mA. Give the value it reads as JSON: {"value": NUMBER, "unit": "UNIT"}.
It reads {"value": 11, "unit": "mA"}
